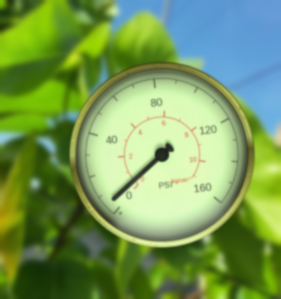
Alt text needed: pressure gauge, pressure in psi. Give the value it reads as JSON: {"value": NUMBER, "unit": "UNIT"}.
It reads {"value": 5, "unit": "psi"}
